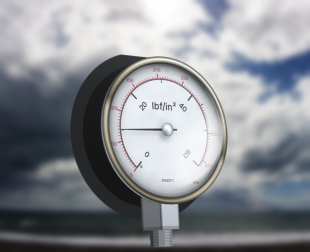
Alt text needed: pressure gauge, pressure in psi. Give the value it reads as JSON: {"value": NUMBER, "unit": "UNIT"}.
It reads {"value": 10, "unit": "psi"}
